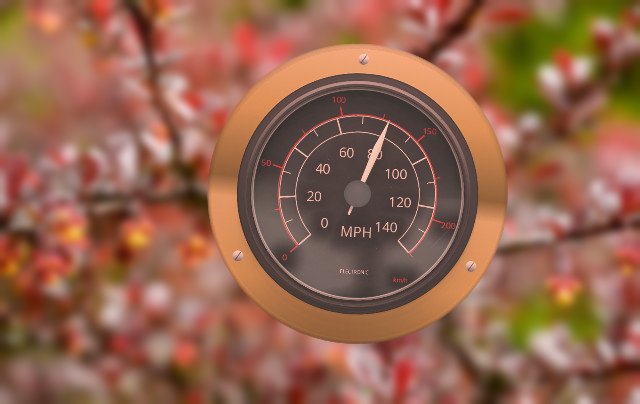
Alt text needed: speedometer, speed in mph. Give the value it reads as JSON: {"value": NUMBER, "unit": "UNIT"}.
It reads {"value": 80, "unit": "mph"}
